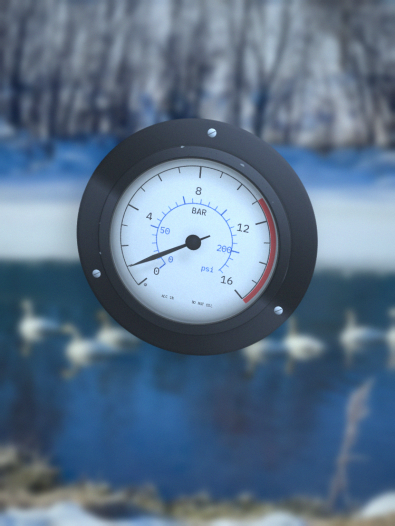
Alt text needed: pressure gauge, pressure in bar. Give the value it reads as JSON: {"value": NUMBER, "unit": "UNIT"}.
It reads {"value": 1, "unit": "bar"}
